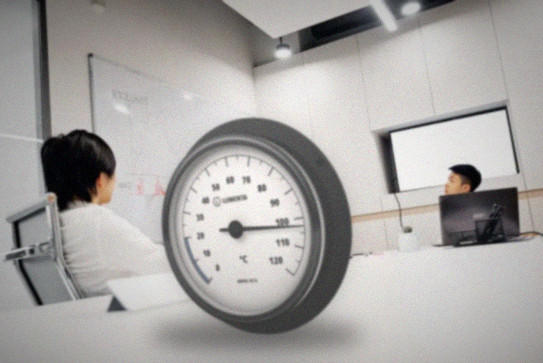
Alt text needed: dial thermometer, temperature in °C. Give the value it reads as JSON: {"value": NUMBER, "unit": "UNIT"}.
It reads {"value": 102.5, "unit": "°C"}
